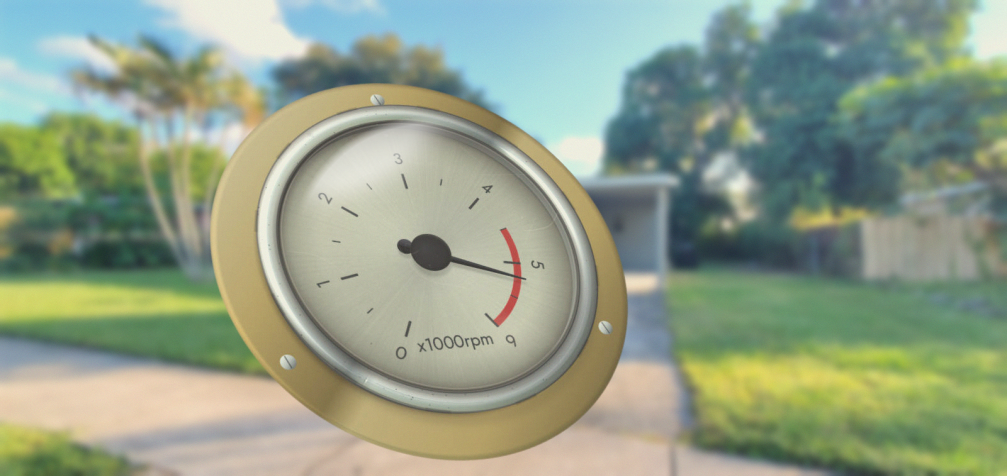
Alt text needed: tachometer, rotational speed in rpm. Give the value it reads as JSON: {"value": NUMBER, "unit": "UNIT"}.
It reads {"value": 5250, "unit": "rpm"}
